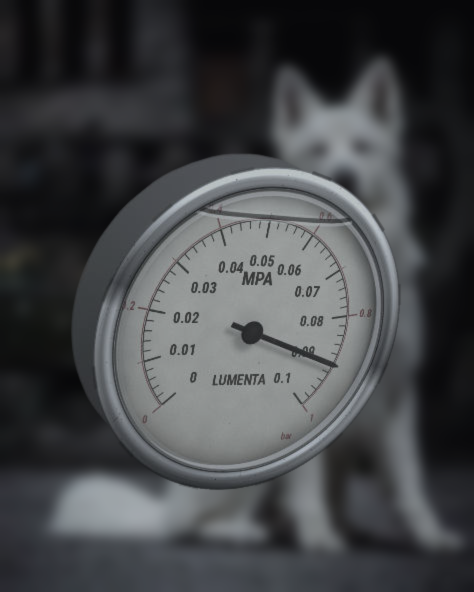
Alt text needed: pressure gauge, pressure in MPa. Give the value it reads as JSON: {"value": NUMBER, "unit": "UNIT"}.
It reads {"value": 0.09, "unit": "MPa"}
